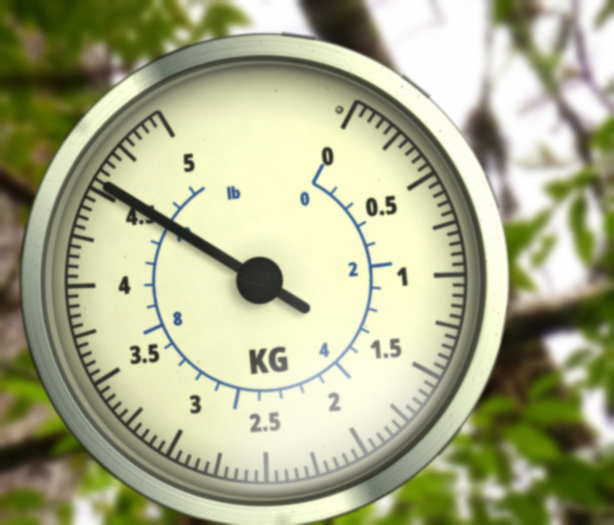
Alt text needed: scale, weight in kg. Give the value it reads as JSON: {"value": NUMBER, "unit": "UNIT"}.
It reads {"value": 4.55, "unit": "kg"}
